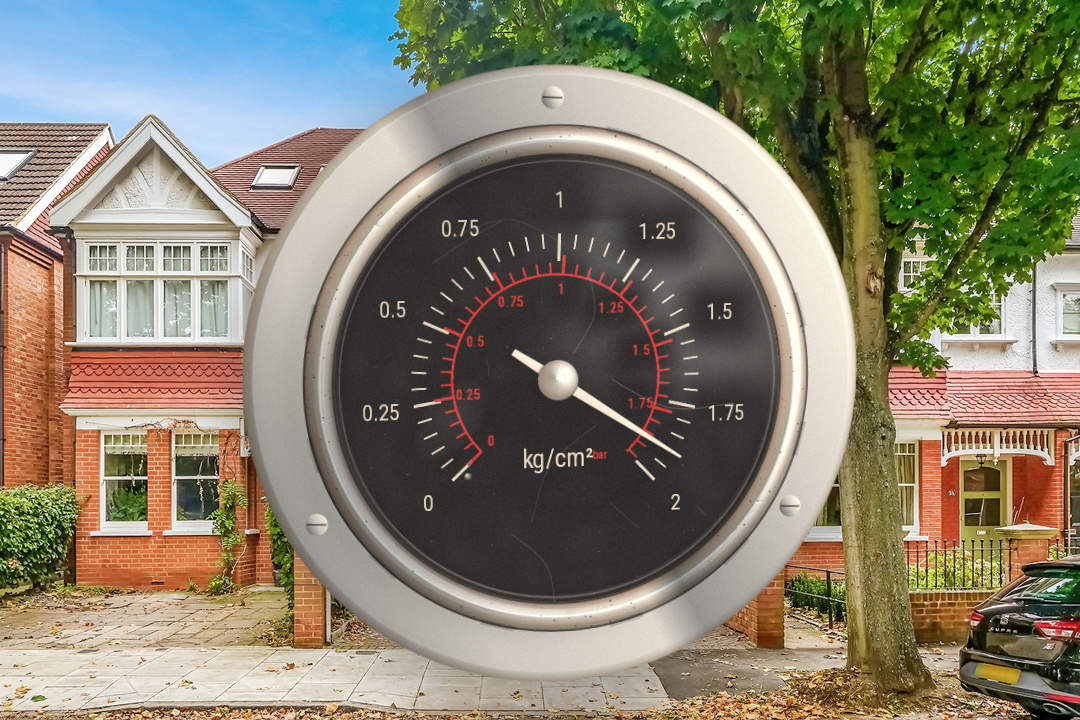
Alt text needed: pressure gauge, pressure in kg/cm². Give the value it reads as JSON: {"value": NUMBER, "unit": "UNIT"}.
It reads {"value": 1.9, "unit": "kg/cm²"}
